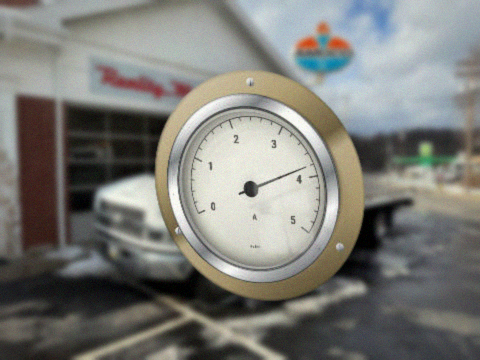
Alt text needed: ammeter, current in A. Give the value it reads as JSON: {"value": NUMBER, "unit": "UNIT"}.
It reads {"value": 3.8, "unit": "A"}
